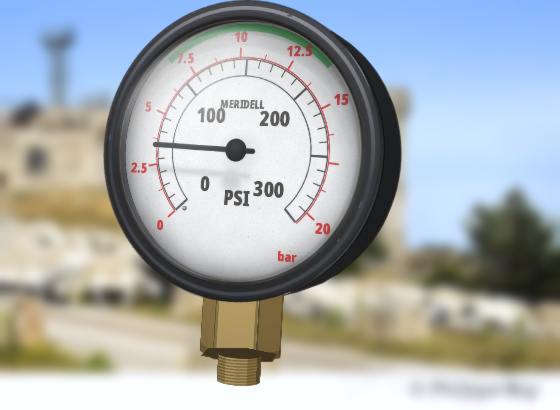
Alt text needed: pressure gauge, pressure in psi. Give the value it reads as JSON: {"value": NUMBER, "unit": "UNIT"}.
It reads {"value": 50, "unit": "psi"}
